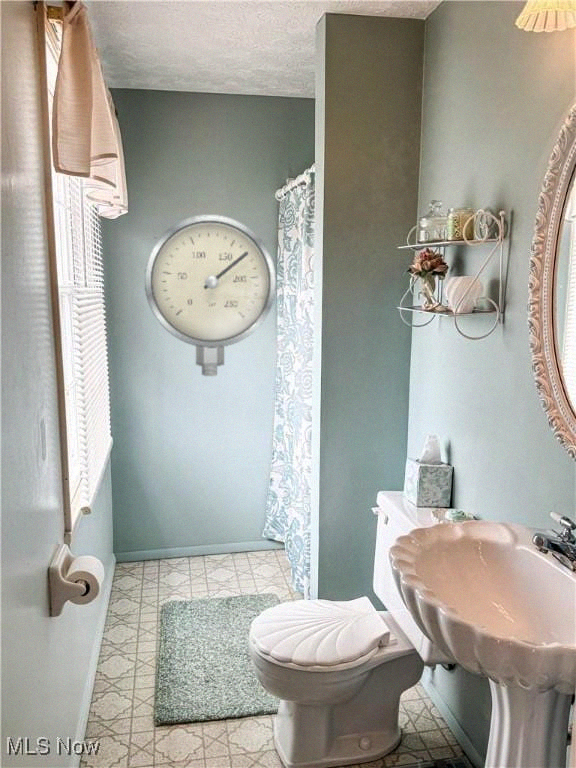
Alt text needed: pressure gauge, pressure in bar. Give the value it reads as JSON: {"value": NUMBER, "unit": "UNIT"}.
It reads {"value": 170, "unit": "bar"}
